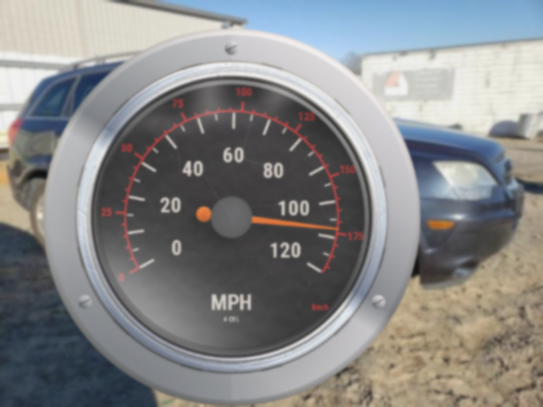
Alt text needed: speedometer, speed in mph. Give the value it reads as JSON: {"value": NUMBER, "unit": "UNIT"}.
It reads {"value": 107.5, "unit": "mph"}
